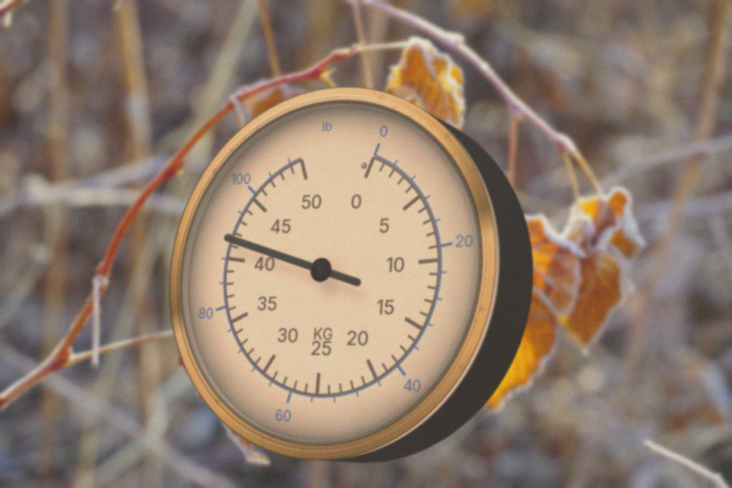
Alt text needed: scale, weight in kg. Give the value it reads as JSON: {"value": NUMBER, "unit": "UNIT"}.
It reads {"value": 41.5, "unit": "kg"}
